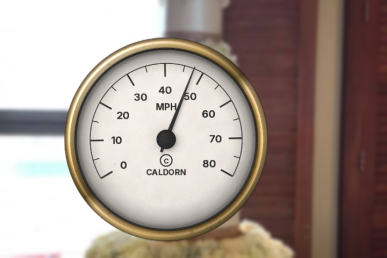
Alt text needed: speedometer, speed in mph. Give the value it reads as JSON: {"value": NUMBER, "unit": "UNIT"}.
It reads {"value": 47.5, "unit": "mph"}
